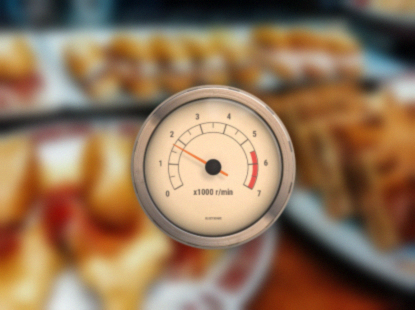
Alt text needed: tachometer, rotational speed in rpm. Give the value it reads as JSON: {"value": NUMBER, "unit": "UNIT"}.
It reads {"value": 1750, "unit": "rpm"}
